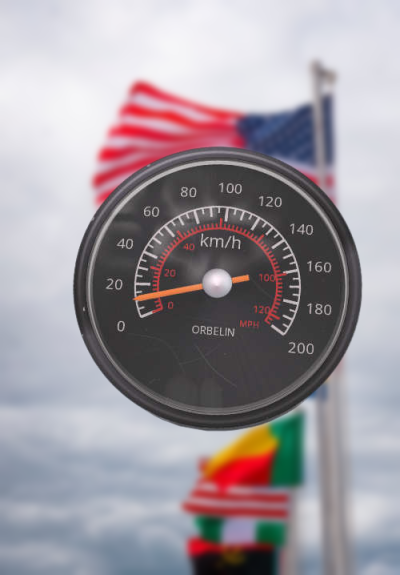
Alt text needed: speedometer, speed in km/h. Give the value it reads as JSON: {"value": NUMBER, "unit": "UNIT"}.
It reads {"value": 10, "unit": "km/h"}
